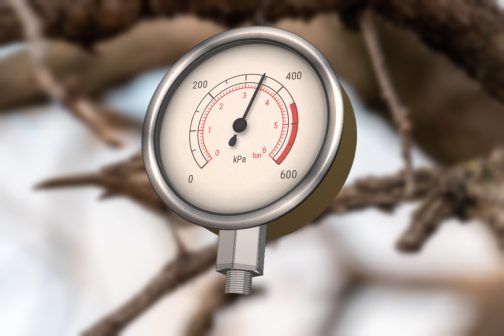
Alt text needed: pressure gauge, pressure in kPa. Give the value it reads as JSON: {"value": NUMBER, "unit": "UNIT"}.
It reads {"value": 350, "unit": "kPa"}
